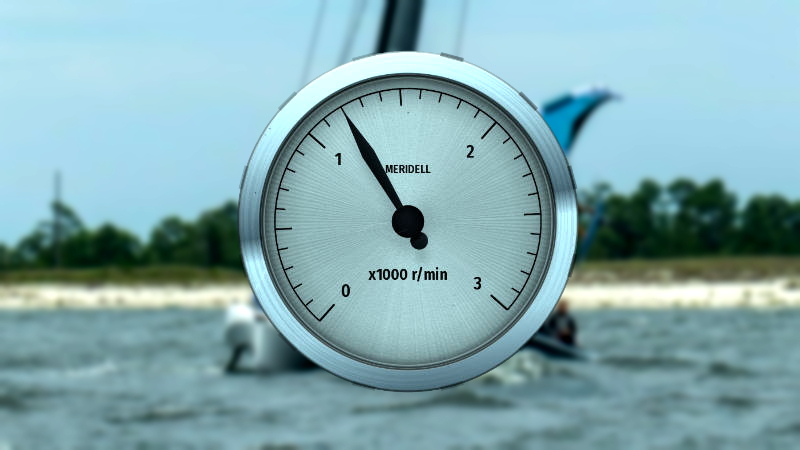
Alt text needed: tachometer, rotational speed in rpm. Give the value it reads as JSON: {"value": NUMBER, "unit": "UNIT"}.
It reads {"value": 1200, "unit": "rpm"}
